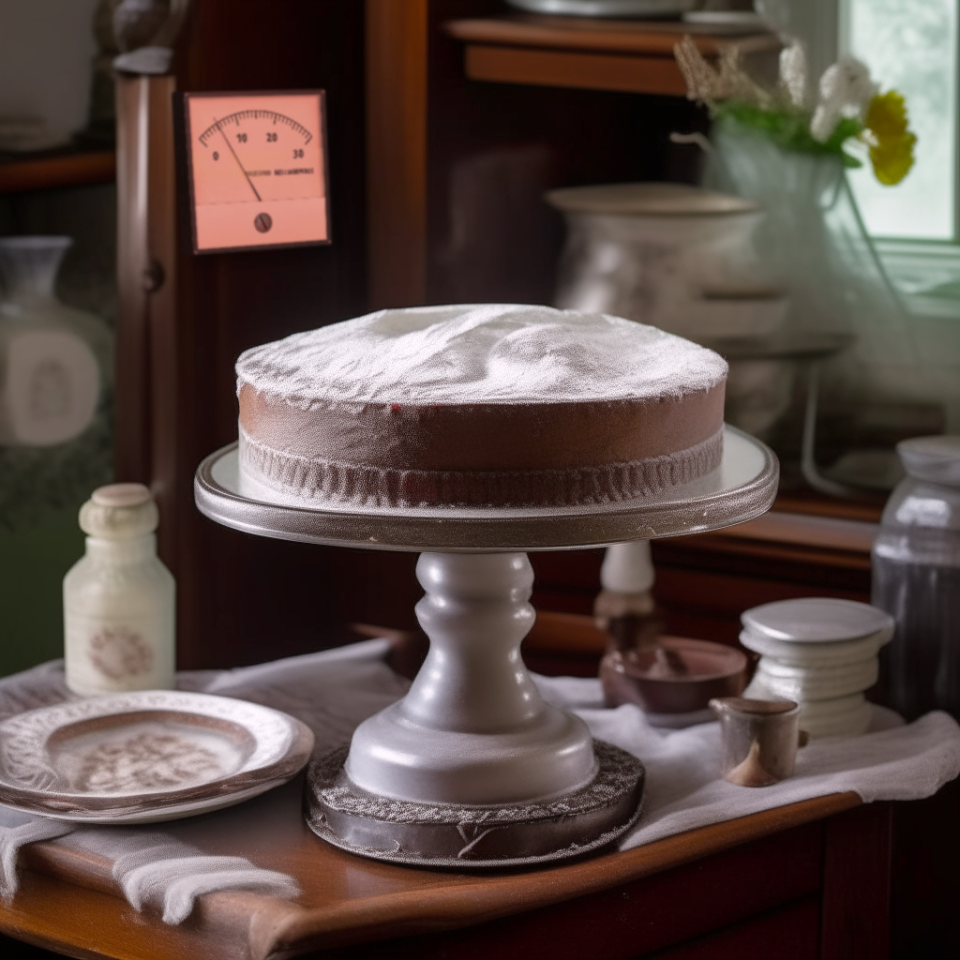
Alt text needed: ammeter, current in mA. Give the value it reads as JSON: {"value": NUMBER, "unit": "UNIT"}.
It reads {"value": 5, "unit": "mA"}
